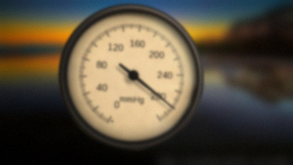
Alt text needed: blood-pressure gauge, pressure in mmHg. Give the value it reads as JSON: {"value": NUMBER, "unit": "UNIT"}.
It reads {"value": 280, "unit": "mmHg"}
